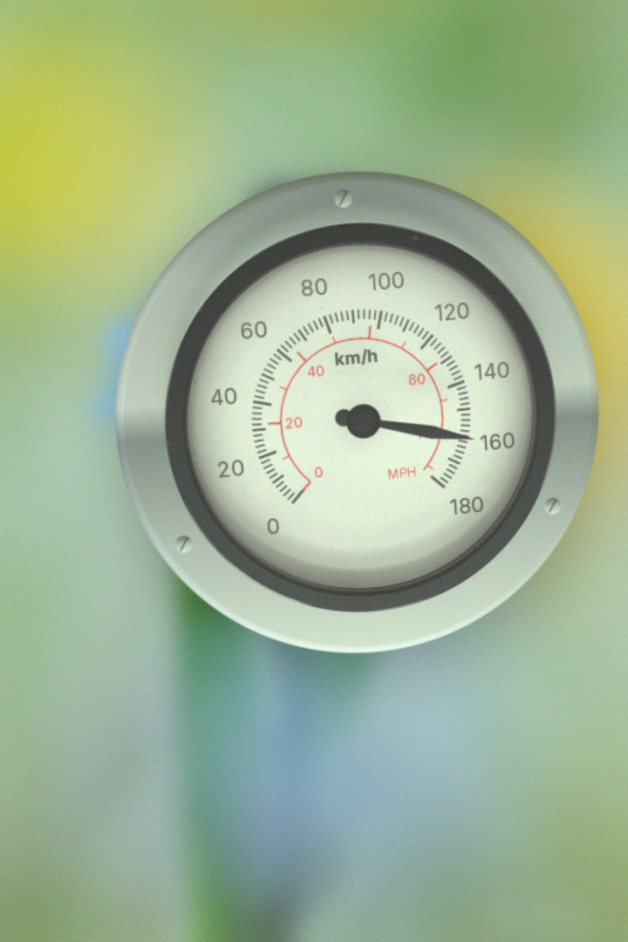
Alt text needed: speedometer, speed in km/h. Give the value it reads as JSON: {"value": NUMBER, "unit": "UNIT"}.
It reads {"value": 160, "unit": "km/h"}
